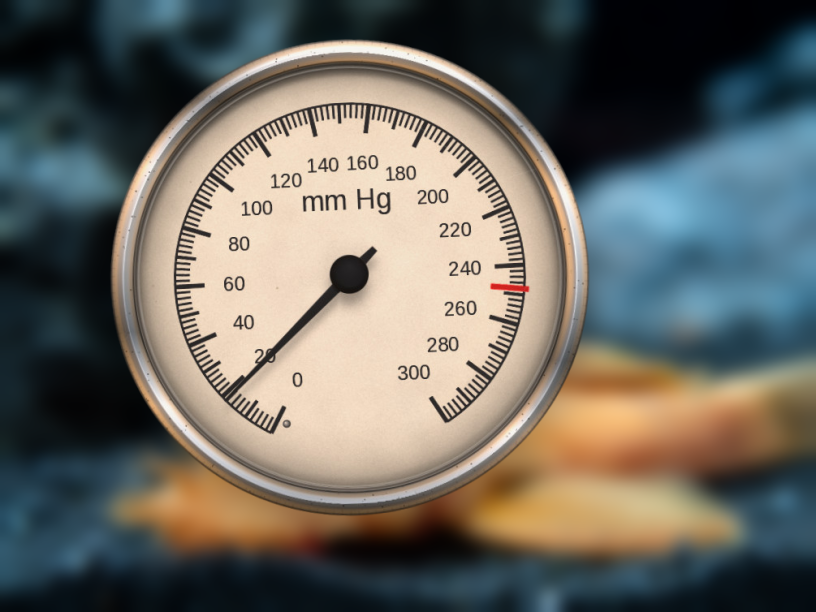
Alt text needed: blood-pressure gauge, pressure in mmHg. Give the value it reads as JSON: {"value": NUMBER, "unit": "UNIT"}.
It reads {"value": 18, "unit": "mmHg"}
